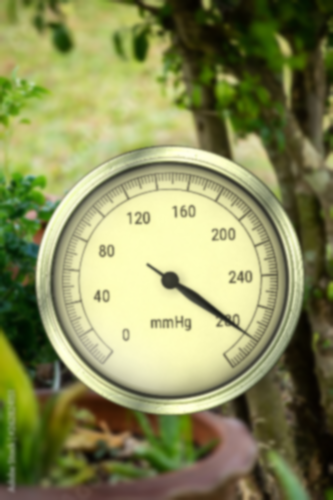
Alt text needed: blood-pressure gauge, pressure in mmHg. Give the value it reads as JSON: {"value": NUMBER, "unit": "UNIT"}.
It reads {"value": 280, "unit": "mmHg"}
